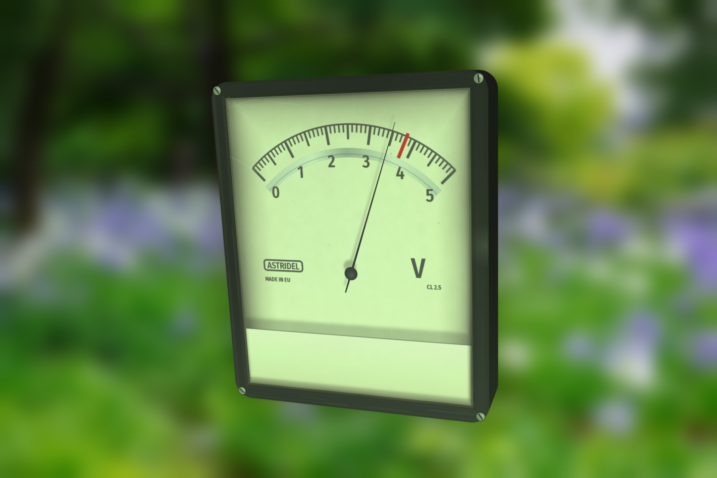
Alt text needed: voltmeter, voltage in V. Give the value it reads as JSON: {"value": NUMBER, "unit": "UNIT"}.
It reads {"value": 3.5, "unit": "V"}
